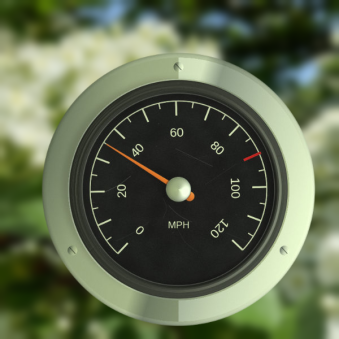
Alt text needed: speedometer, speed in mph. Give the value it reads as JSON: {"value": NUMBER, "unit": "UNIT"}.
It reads {"value": 35, "unit": "mph"}
